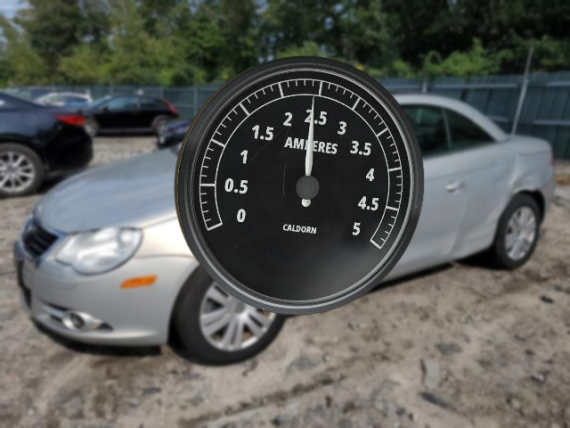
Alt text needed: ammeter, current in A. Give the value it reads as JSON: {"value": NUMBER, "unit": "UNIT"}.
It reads {"value": 2.4, "unit": "A"}
